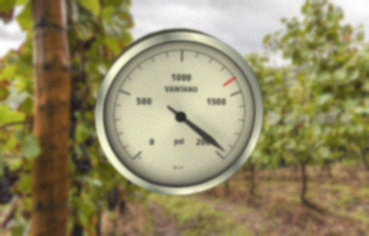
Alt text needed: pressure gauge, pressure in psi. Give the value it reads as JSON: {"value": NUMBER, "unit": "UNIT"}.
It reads {"value": 1950, "unit": "psi"}
